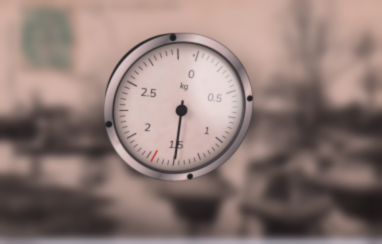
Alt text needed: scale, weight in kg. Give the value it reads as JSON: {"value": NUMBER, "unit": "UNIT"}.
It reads {"value": 1.5, "unit": "kg"}
